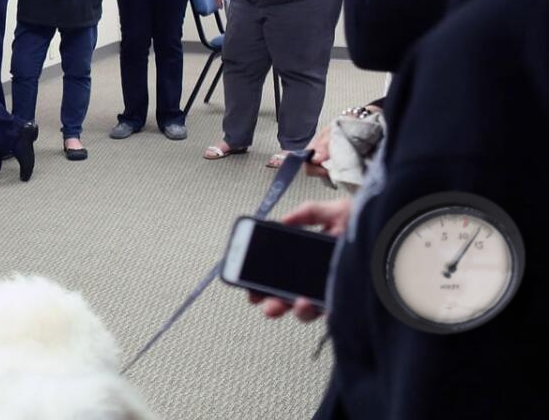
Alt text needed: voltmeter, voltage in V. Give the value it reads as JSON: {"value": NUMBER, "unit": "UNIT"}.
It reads {"value": 12.5, "unit": "V"}
